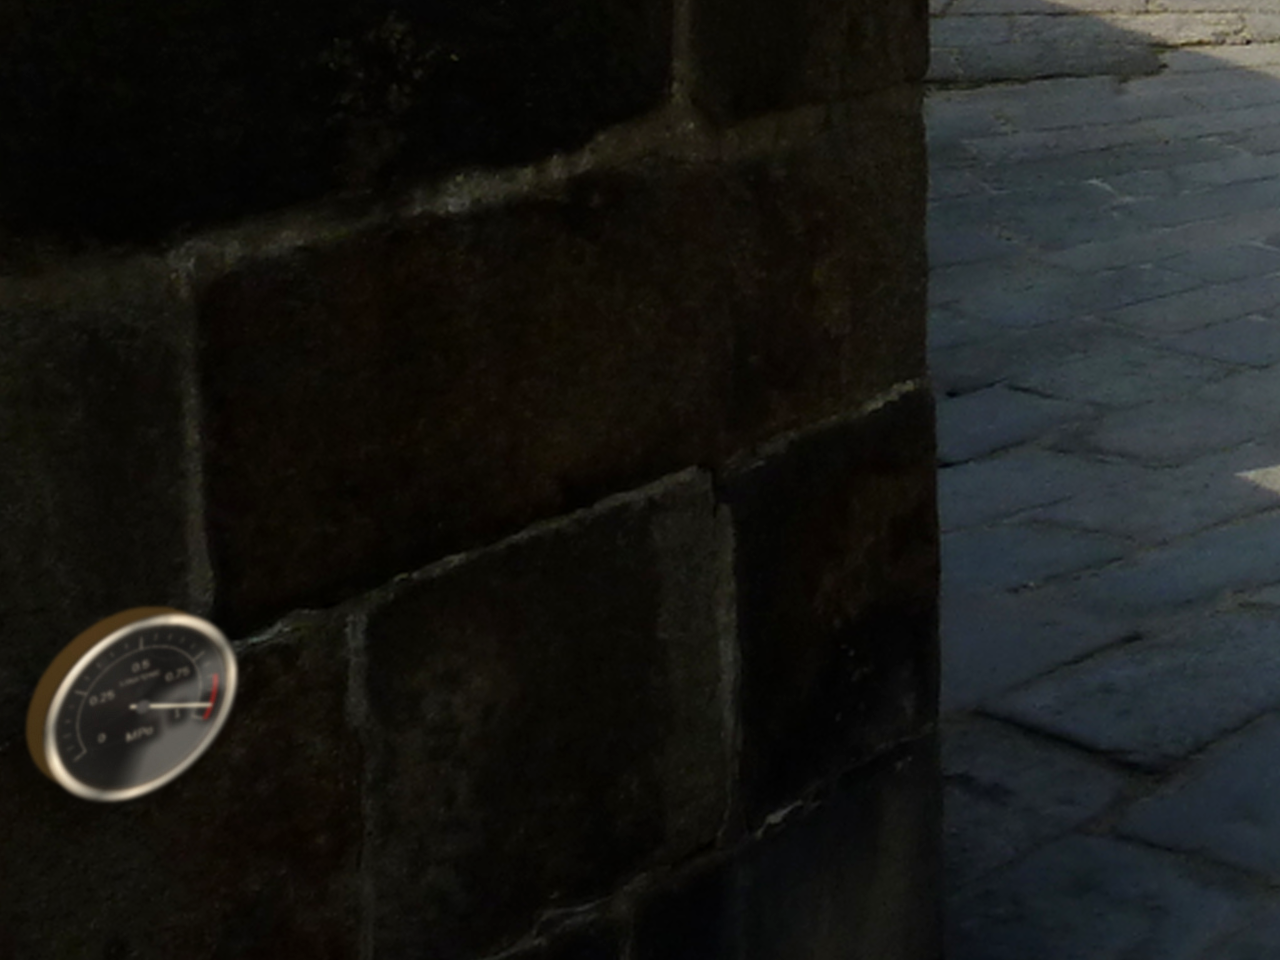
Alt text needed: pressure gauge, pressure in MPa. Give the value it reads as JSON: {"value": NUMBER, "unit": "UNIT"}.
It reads {"value": 0.95, "unit": "MPa"}
